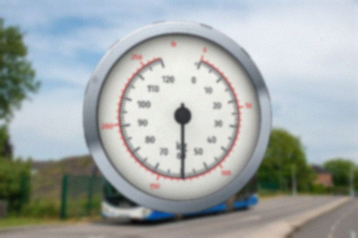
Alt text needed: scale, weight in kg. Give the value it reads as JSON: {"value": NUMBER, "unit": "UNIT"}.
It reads {"value": 60, "unit": "kg"}
